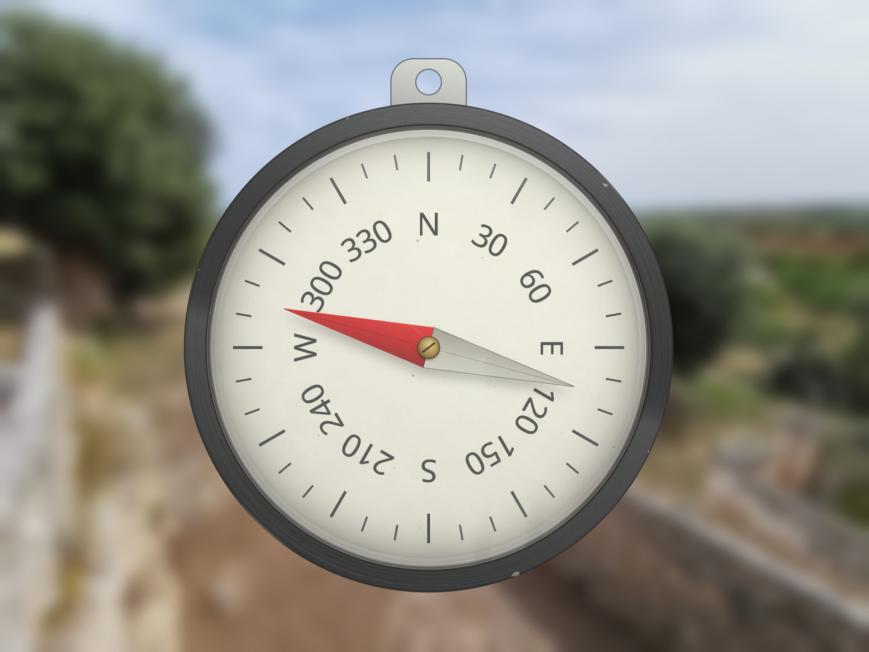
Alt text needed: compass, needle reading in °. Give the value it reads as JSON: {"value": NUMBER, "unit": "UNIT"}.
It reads {"value": 285, "unit": "°"}
